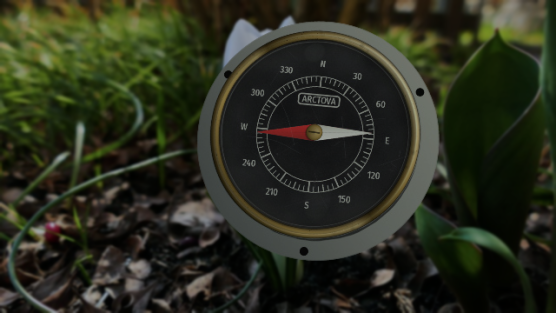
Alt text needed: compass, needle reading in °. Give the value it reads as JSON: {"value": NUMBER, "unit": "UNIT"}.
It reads {"value": 265, "unit": "°"}
